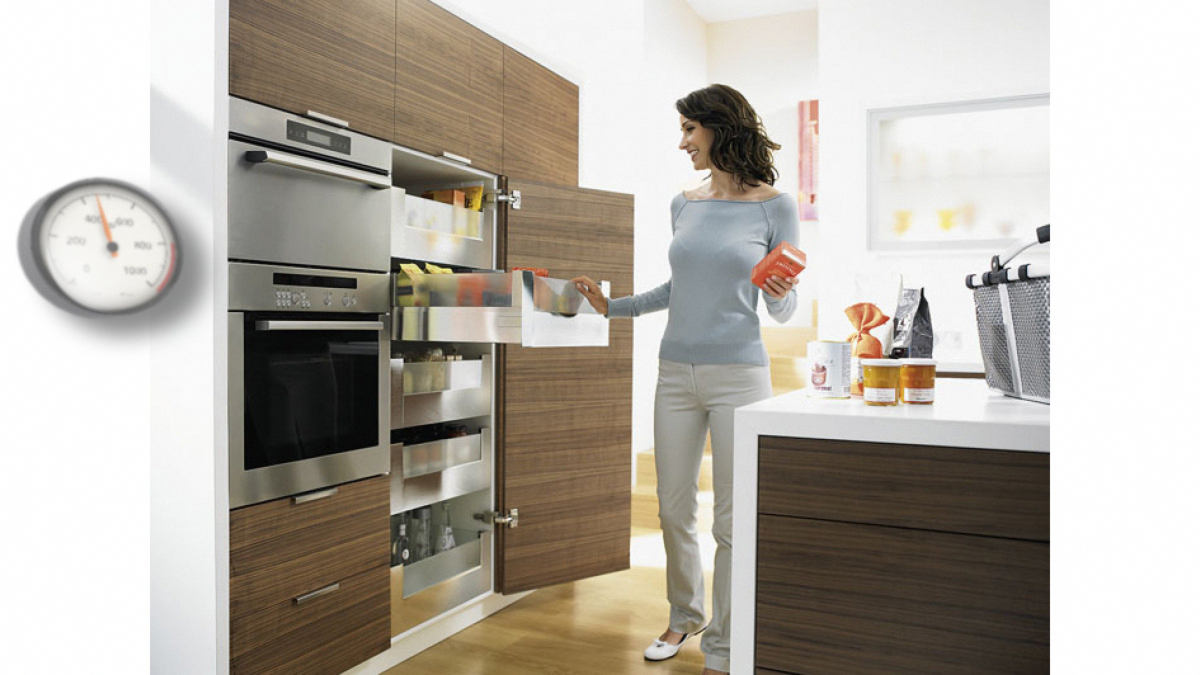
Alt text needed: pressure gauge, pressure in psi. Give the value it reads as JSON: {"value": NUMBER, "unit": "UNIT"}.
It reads {"value": 450, "unit": "psi"}
